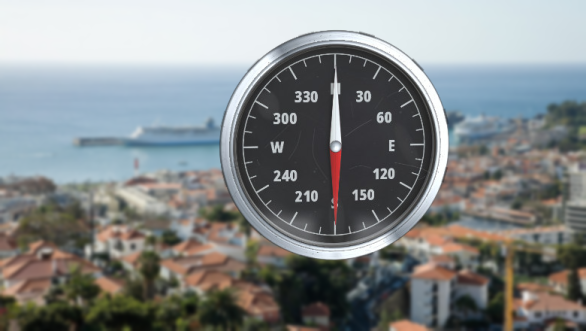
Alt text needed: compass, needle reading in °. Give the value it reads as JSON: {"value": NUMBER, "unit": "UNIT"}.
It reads {"value": 180, "unit": "°"}
